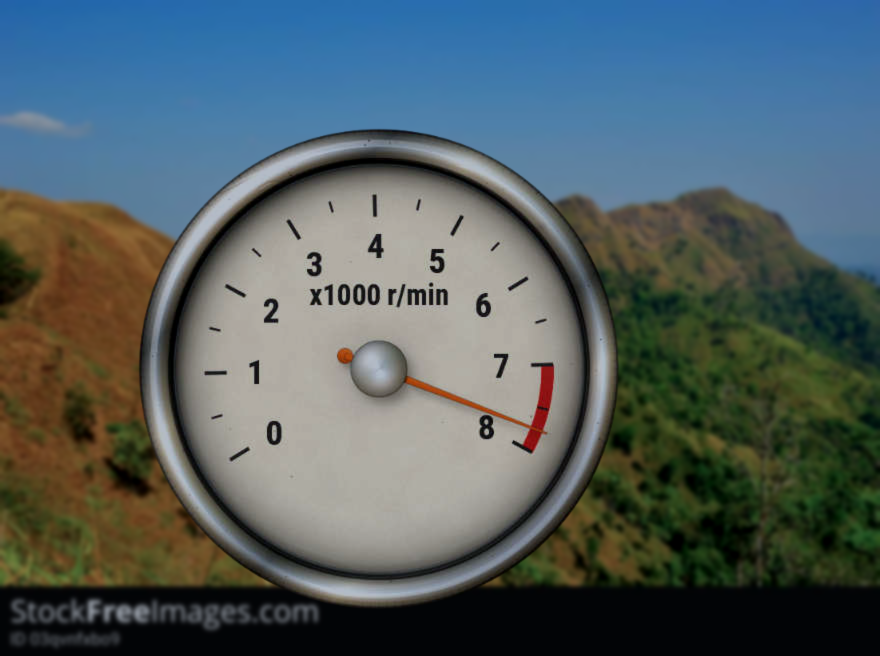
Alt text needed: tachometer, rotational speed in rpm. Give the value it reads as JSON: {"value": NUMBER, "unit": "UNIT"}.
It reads {"value": 7750, "unit": "rpm"}
